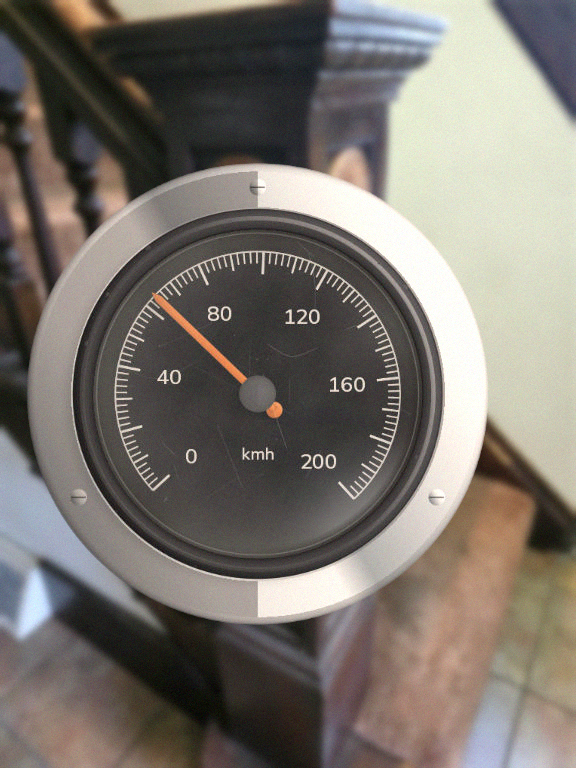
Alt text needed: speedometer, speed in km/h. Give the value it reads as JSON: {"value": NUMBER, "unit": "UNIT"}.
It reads {"value": 64, "unit": "km/h"}
